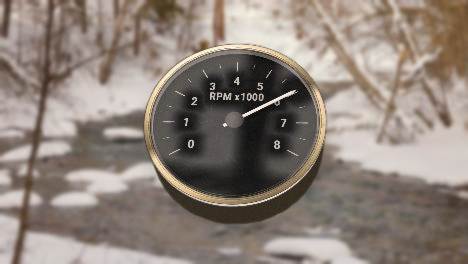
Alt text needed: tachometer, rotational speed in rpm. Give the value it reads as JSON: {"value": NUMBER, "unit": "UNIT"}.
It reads {"value": 6000, "unit": "rpm"}
